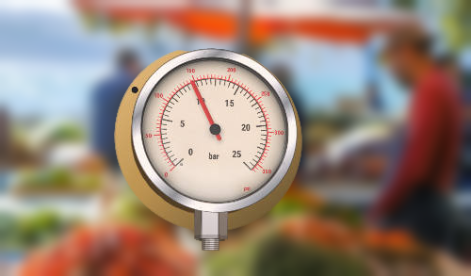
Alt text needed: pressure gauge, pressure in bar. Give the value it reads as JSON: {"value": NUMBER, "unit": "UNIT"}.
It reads {"value": 10, "unit": "bar"}
